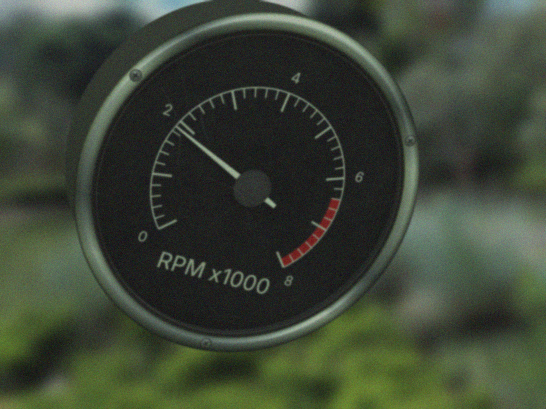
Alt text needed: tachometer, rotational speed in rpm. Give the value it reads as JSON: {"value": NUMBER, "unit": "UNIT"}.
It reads {"value": 1900, "unit": "rpm"}
